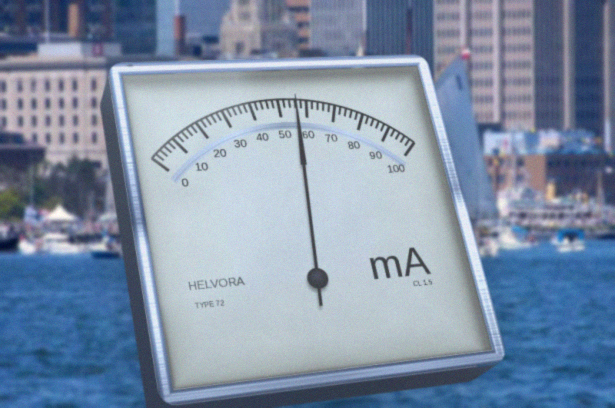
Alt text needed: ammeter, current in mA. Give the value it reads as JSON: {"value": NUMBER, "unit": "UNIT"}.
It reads {"value": 56, "unit": "mA"}
